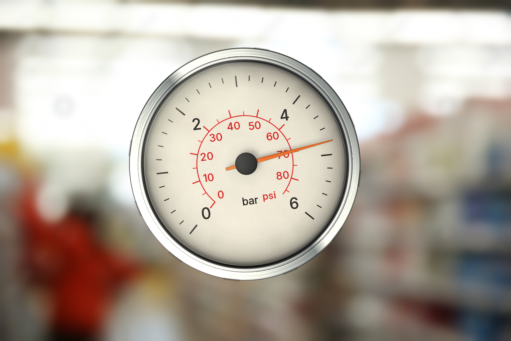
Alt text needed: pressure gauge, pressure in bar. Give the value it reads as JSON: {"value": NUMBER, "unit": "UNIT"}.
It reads {"value": 4.8, "unit": "bar"}
